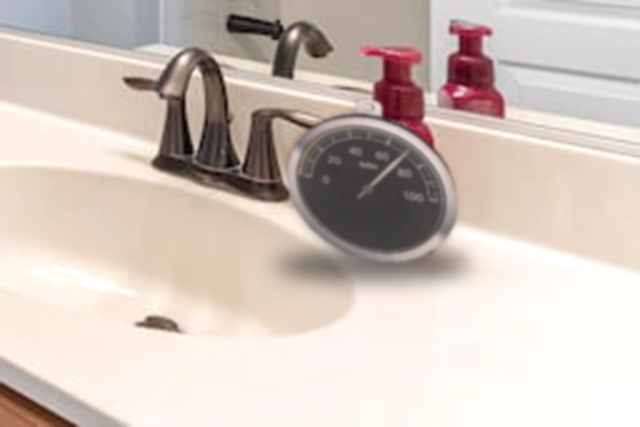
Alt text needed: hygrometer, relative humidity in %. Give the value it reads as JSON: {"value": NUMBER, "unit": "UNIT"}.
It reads {"value": 70, "unit": "%"}
